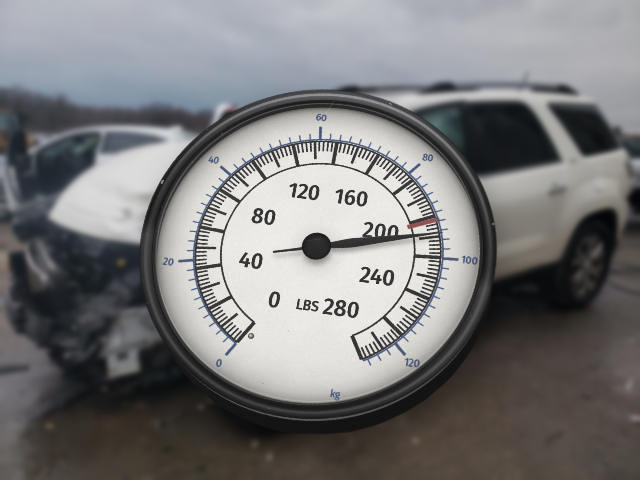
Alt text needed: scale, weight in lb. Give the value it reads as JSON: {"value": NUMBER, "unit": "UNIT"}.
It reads {"value": 210, "unit": "lb"}
